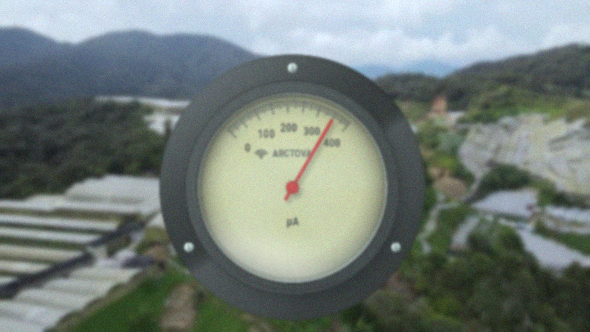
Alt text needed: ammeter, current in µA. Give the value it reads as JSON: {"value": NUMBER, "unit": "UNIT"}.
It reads {"value": 350, "unit": "µA"}
